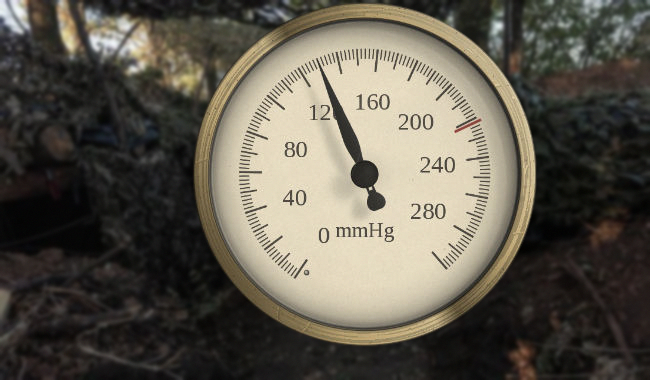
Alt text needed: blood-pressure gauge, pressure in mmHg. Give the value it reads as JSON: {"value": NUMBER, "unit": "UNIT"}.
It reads {"value": 130, "unit": "mmHg"}
